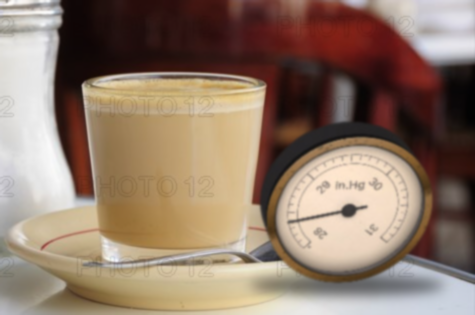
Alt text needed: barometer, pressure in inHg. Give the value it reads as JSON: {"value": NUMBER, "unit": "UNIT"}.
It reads {"value": 28.4, "unit": "inHg"}
